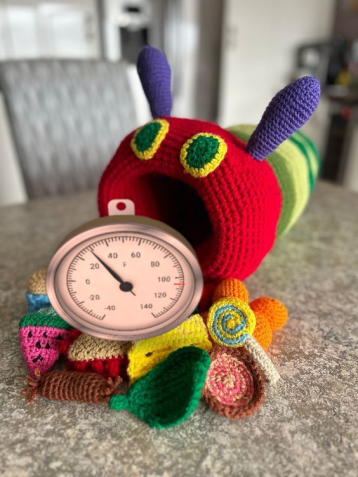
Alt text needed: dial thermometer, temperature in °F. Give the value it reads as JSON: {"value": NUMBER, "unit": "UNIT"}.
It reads {"value": 30, "unit": "°F"}
